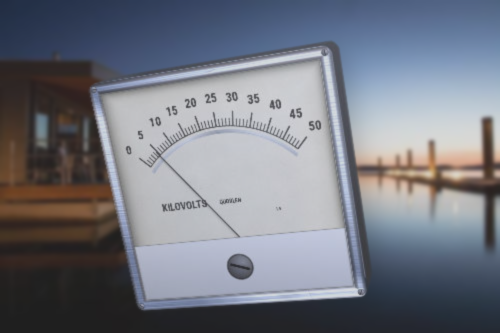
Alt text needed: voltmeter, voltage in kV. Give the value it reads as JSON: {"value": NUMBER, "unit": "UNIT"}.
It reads {"value": 5, "unit": "kV"}
